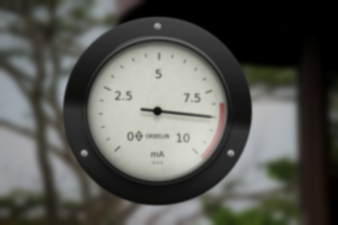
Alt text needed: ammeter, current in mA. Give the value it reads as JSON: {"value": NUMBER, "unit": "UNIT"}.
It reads {"value": 8.5, "unit": "mA"}
